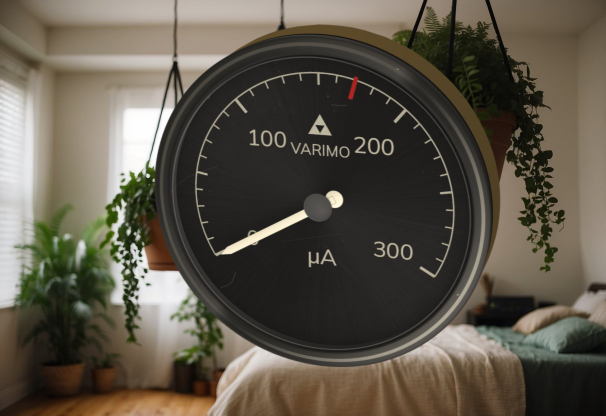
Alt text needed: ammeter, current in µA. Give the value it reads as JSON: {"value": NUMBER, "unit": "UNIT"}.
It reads {"value": 0, "unit": "µA"}
